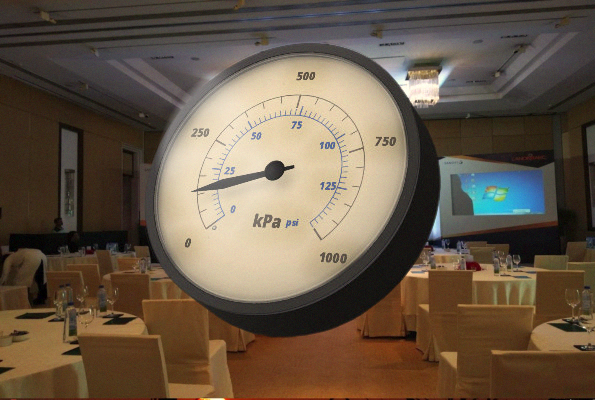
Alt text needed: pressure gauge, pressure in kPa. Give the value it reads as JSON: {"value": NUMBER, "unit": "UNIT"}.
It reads {"value": 100, "unit": "kPa"}
